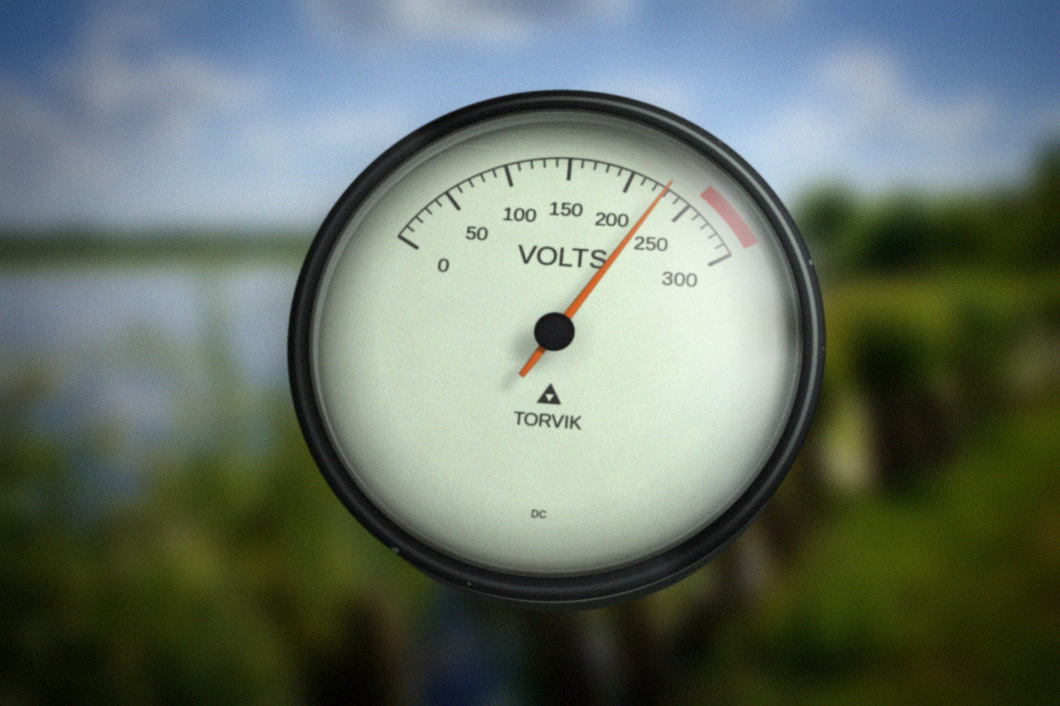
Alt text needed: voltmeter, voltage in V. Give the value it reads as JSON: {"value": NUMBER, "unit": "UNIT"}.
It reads {"value": 230, "unit": "V"}
